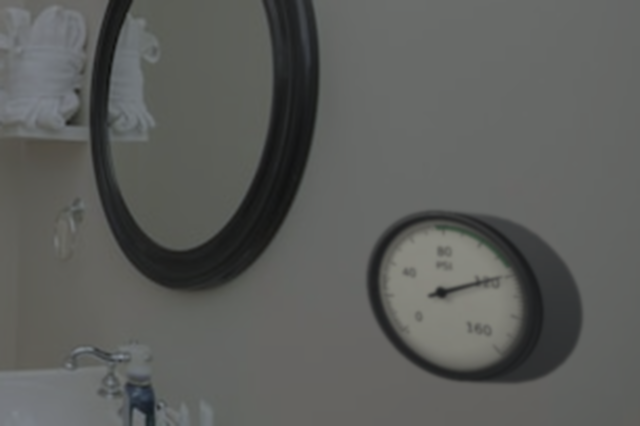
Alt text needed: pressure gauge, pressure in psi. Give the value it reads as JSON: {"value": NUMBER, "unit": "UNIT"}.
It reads {"value": 120, "unit": "psi"}
